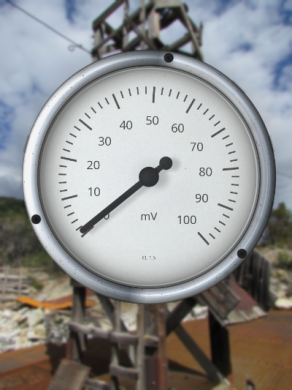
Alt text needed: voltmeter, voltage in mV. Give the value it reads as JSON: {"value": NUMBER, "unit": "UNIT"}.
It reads {"value": 1, "unit": "mV"}
